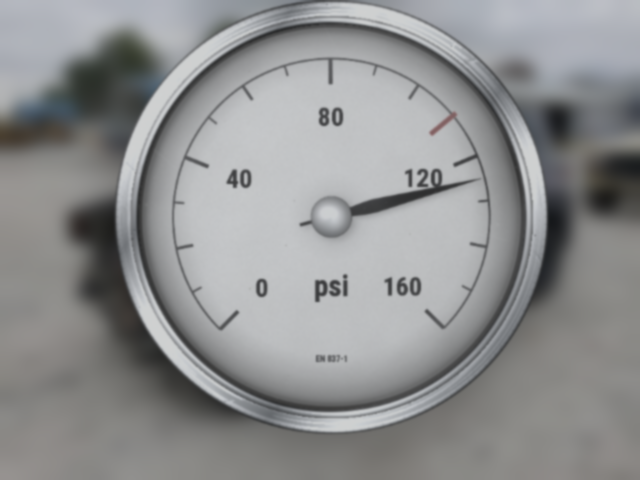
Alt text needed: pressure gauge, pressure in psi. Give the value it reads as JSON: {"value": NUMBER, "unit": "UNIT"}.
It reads {"value": 125, "unit": "psi"}
